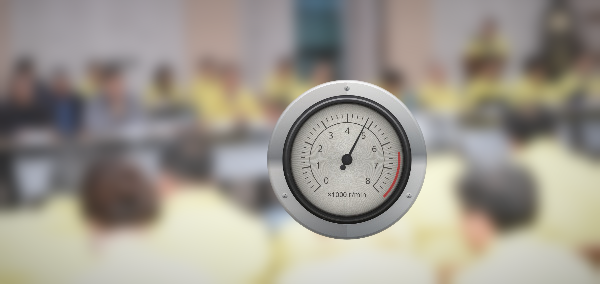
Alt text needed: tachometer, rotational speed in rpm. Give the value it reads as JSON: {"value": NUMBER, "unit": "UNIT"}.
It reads {"value": 4800, "unit": "rpm"}
